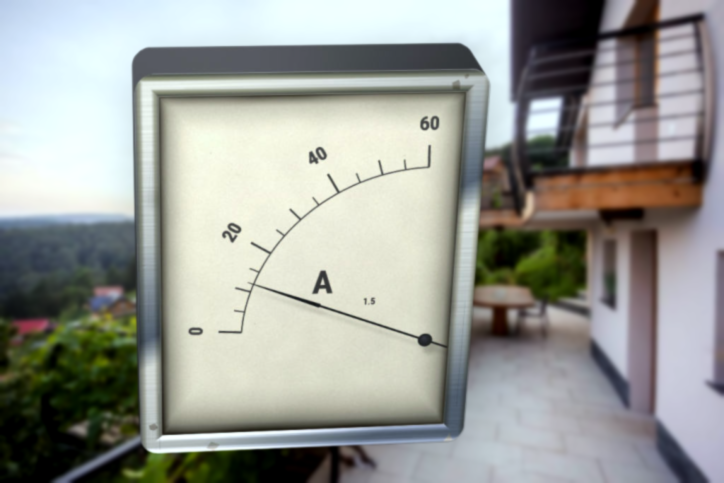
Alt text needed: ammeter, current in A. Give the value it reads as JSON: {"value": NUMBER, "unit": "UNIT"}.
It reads {"value": 12.5, "unit": "A"}
